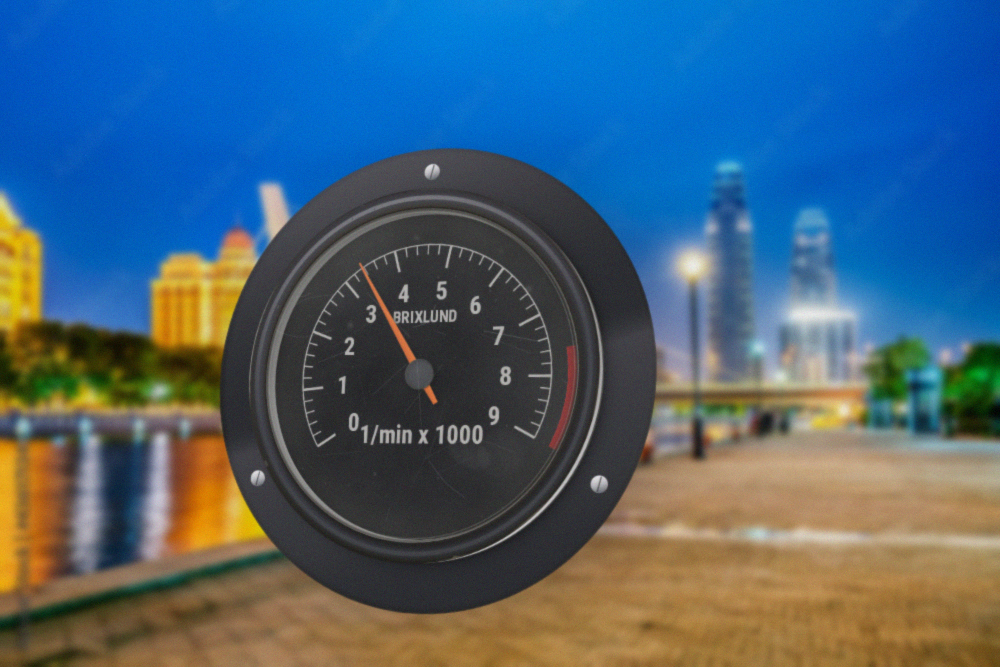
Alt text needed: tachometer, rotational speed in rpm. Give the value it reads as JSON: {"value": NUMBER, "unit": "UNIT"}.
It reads {"value": 3400, "unit": "rpm"}
